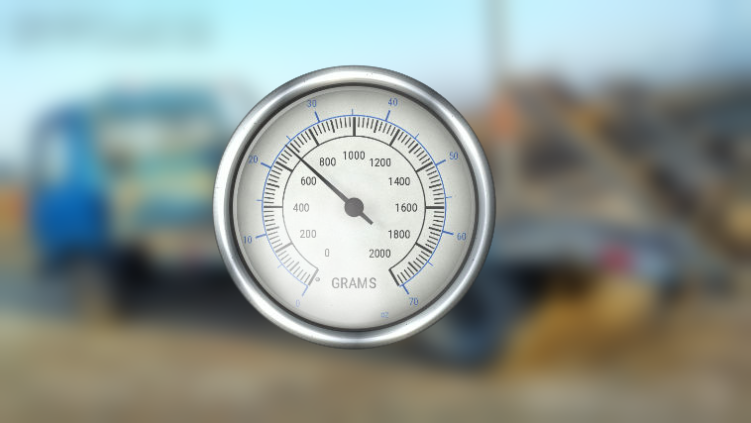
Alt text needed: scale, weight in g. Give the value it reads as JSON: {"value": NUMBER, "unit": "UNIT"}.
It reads {"value": 680, "unit": "g"}
